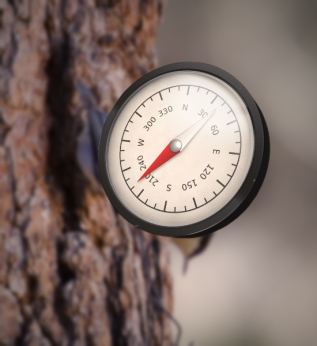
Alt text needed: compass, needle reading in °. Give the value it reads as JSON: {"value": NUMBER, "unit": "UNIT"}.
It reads {"value": 220, "unit": "°"}
